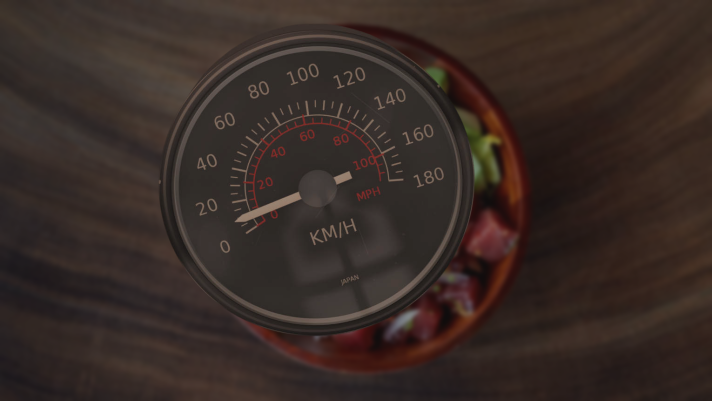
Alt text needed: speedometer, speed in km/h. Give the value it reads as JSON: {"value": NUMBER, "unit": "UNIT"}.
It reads {"value": 10, "unit": "km/h"}
